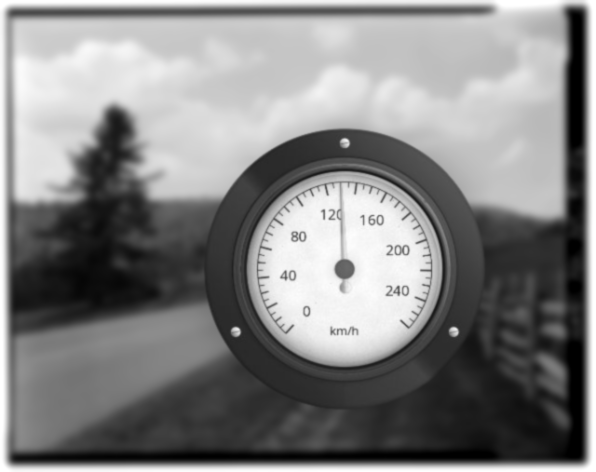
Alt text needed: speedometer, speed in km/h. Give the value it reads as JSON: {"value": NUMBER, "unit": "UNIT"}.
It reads {"value": 130, "unit": "km/h"}
